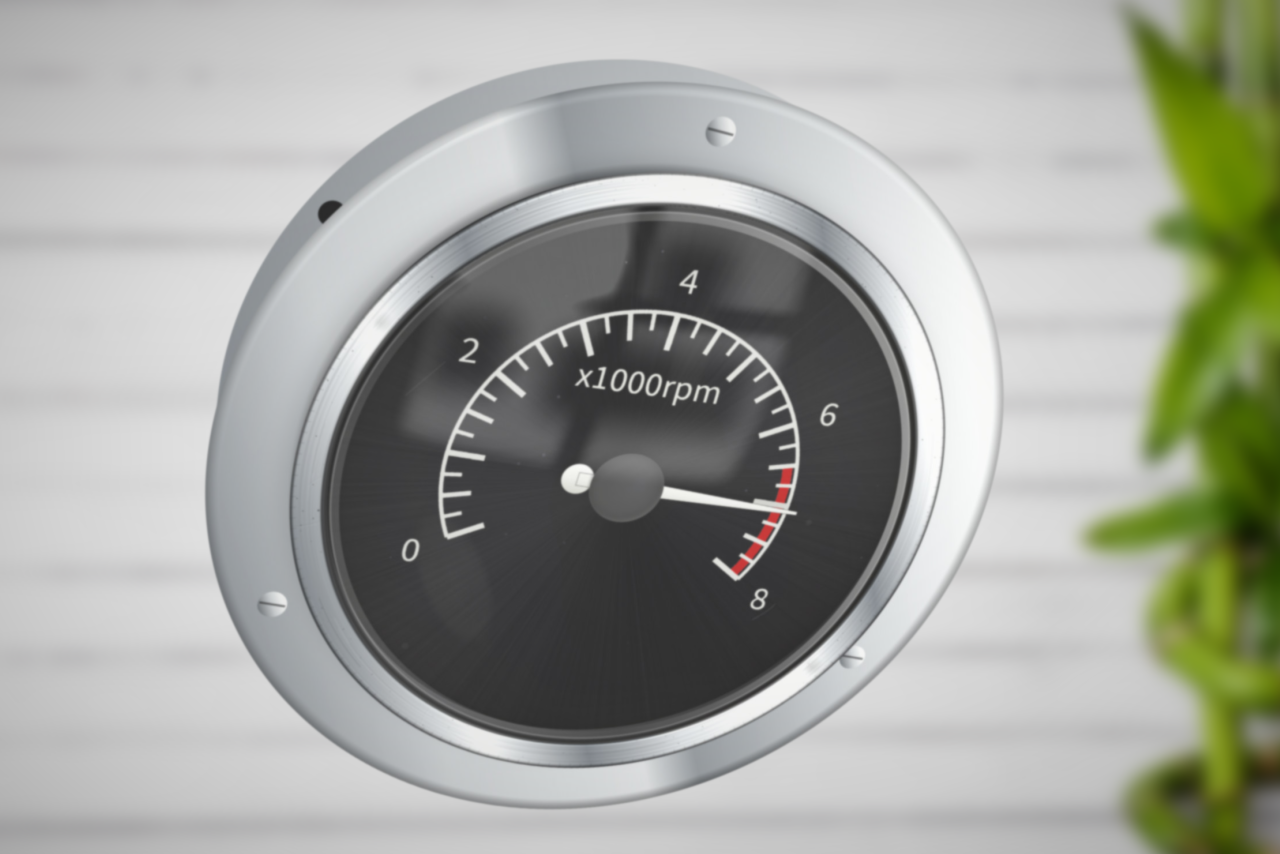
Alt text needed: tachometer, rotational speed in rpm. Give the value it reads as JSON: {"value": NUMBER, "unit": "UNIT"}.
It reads {"value": 7000, "unit": "rpm"}
